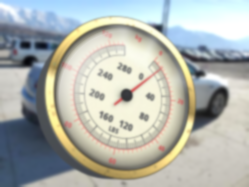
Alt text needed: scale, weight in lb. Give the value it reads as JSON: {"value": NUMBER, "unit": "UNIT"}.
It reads {"value": 10, "unit": "lb"}
